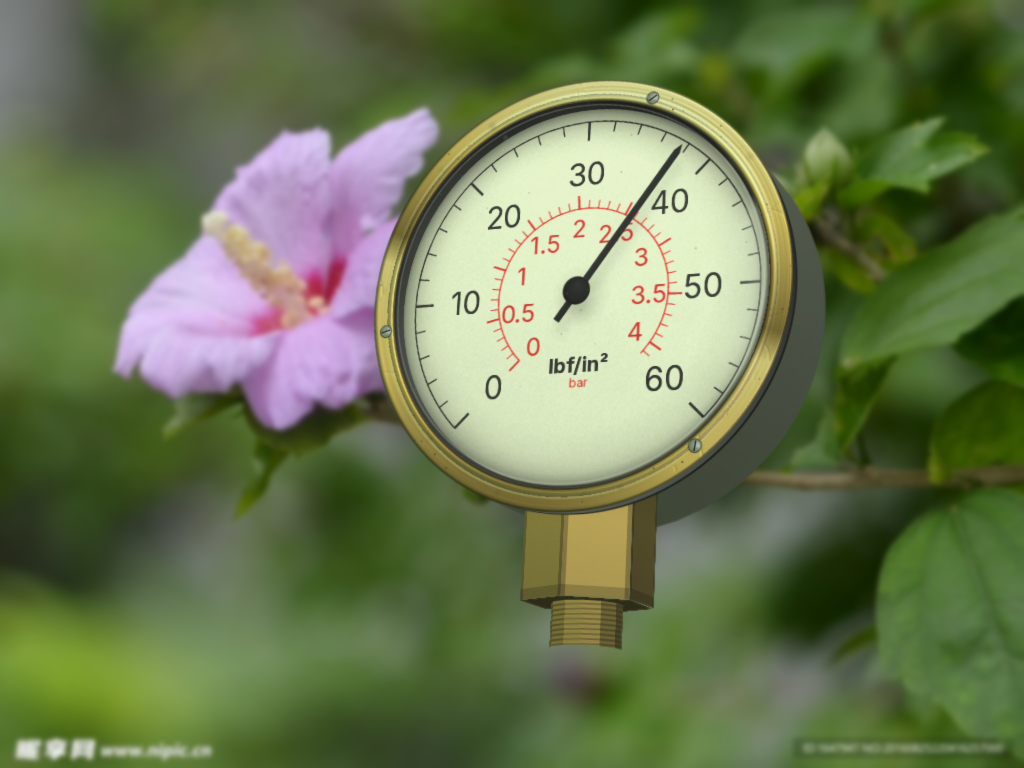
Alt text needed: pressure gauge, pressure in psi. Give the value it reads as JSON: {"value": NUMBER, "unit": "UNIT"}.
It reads {"value": 38, "unit": "psi"}
